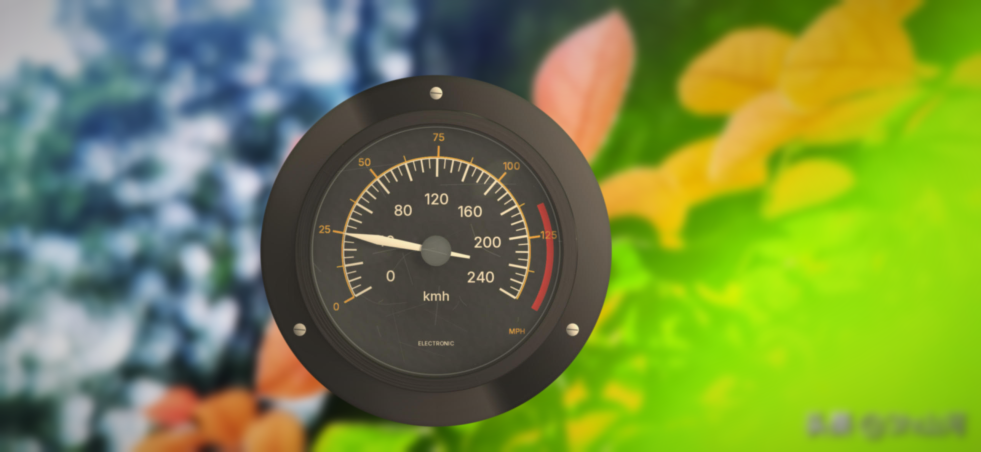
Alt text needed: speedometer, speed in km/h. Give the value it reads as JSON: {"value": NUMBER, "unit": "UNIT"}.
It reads {"value": 40, "unit": "km/h"}
